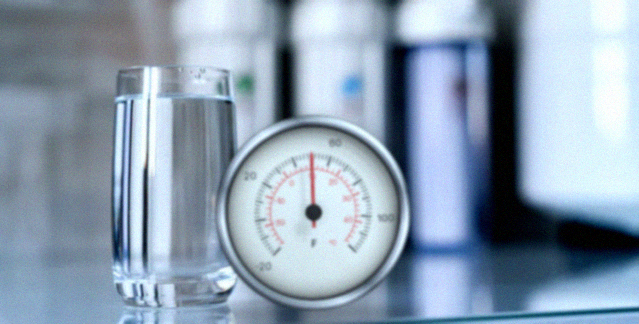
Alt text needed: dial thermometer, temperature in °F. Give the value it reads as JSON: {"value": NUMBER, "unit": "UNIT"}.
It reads {"value": 50, "unit": "°F"}
